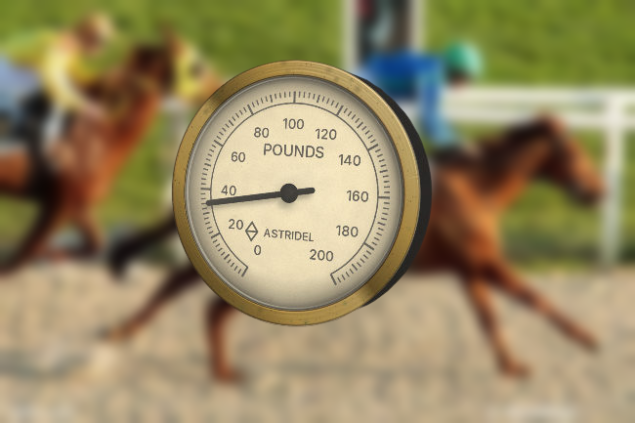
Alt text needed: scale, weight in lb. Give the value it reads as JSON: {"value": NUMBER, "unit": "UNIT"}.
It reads {"value": 34, "unit": "lb"}
